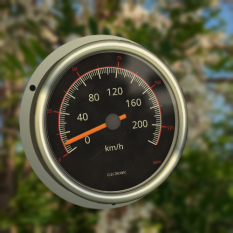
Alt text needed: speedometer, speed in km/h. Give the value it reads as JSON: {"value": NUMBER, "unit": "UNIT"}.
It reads {"value": 10, "unit": "km/h"}
